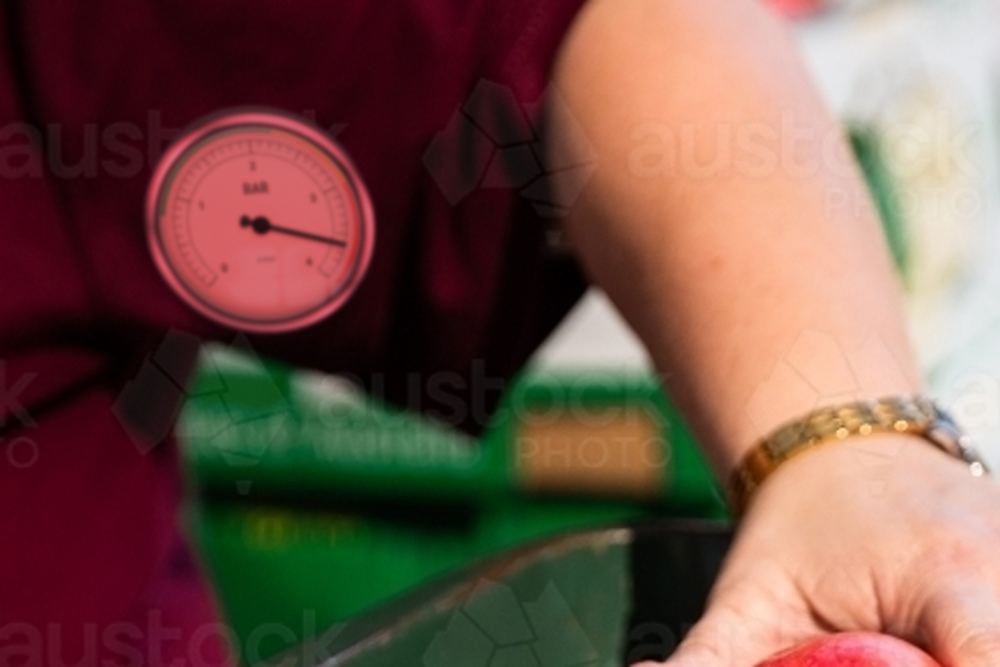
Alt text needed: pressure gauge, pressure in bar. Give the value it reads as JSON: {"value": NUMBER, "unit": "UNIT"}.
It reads {"value": 3.6, "unit": "bar"}
